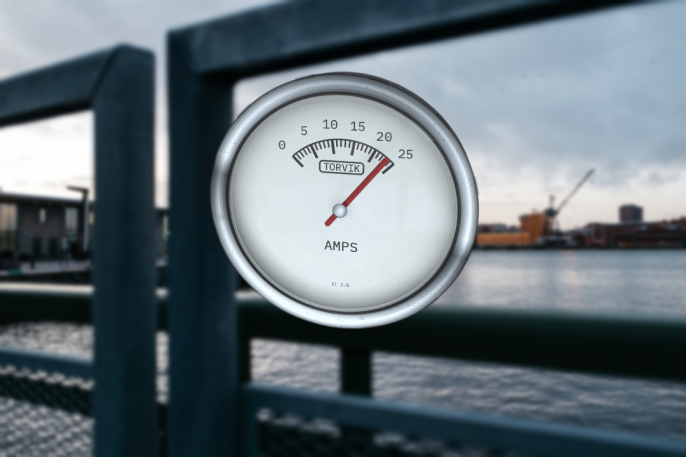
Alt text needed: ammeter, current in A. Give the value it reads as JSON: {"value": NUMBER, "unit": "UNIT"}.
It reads {"value": 23, "unit": "A"}
